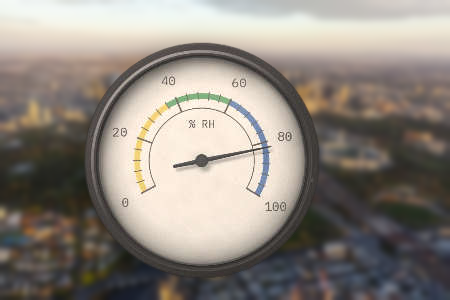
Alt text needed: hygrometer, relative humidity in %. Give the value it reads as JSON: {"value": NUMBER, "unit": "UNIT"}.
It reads {"value": 82, "unit": "%"}
